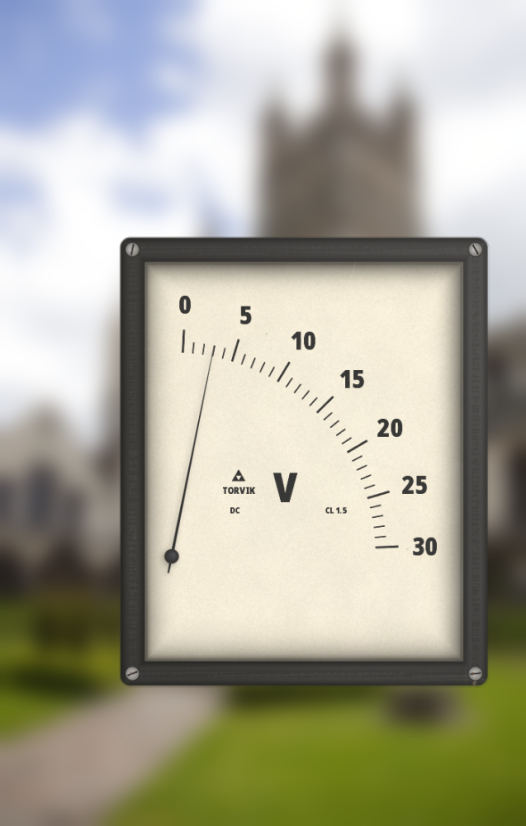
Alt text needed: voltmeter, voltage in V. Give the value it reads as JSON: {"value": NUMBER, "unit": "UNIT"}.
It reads {"value": 3, "unit": "V"}
